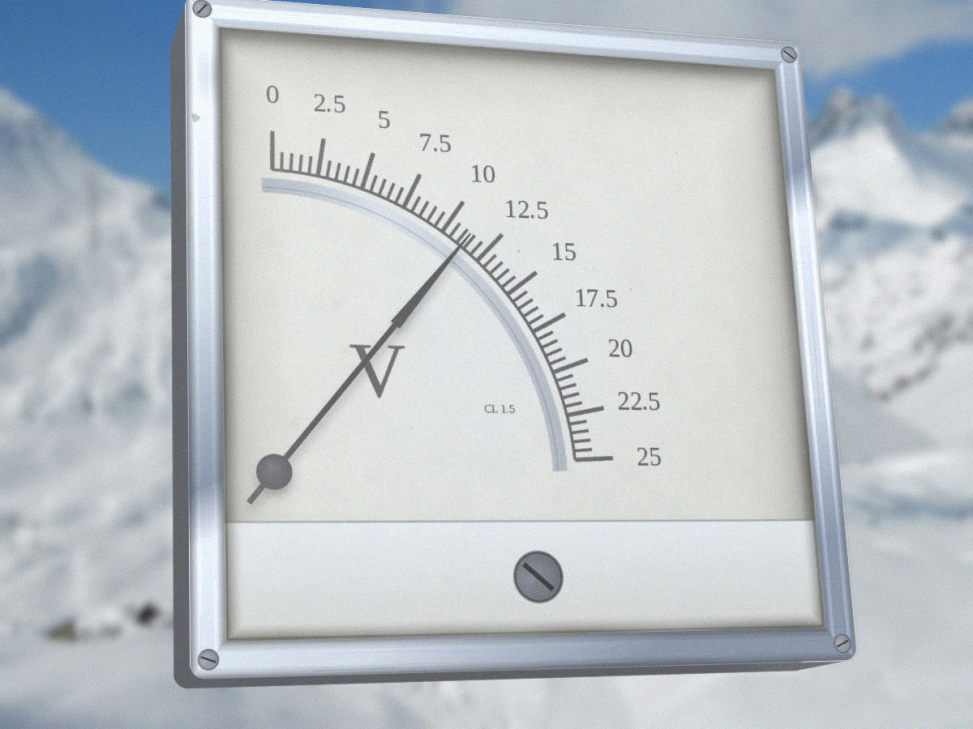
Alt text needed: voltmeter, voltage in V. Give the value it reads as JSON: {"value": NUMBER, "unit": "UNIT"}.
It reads {"value": 11.25, "unit": "V"}
